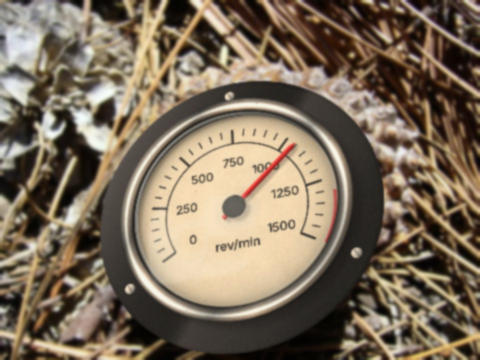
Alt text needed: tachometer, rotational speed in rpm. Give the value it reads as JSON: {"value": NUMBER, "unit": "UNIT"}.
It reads {"value": 1050, "unit": "rpm"}
